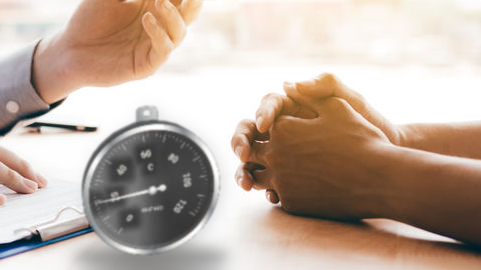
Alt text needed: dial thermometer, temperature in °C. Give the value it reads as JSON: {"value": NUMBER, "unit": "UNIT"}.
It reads {"value": 20, "unit": "°C"}
